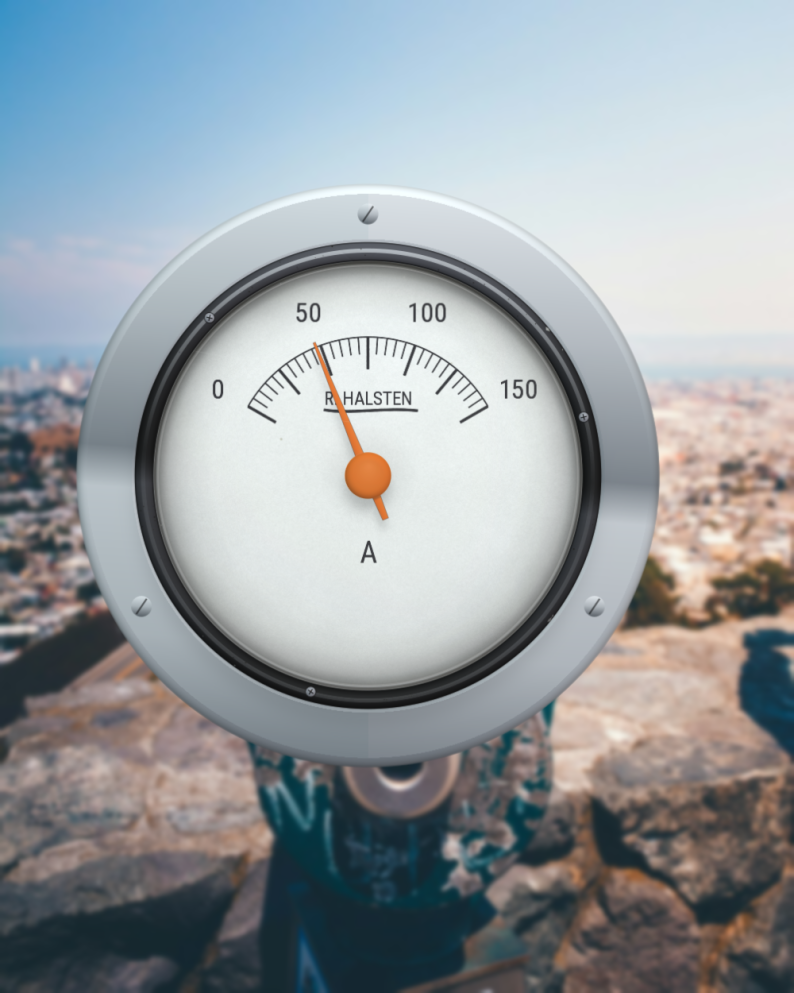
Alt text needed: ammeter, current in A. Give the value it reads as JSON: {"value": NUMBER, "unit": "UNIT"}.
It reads {"value": 47.5, "unit": "A"}
